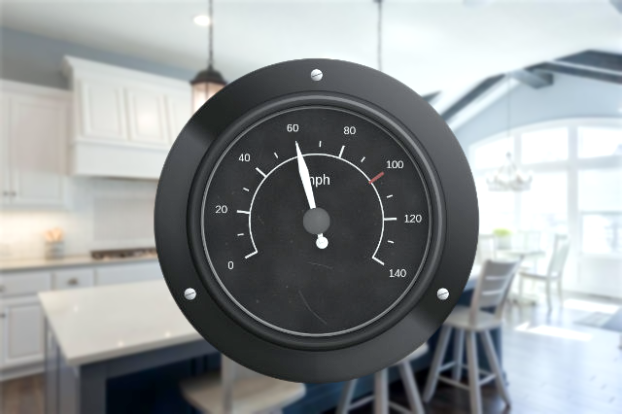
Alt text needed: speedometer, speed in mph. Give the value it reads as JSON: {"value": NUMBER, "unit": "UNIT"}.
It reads {"value": 60, "unit": "mph"}
